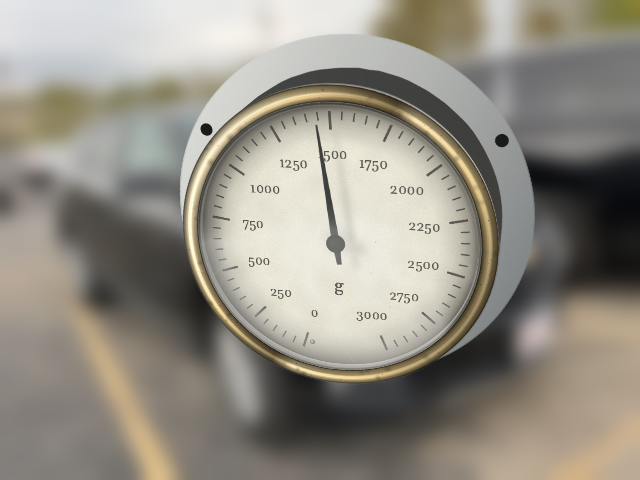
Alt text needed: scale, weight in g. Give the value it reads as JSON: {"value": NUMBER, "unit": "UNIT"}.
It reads {"value": 1450, "unit": "g"}
